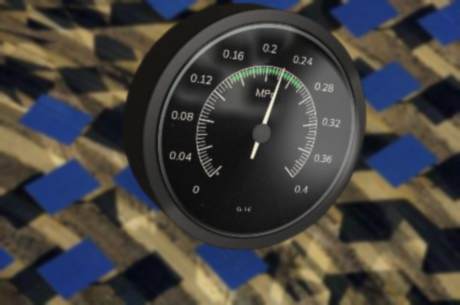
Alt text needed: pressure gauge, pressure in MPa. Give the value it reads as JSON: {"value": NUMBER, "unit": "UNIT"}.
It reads {"value": 0.22, "unit": "MPa"}
